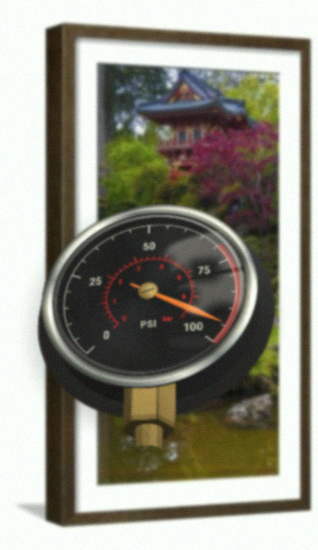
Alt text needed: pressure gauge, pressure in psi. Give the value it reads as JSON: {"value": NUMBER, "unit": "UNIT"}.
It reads {"value": 95, "unit": "psi"}
